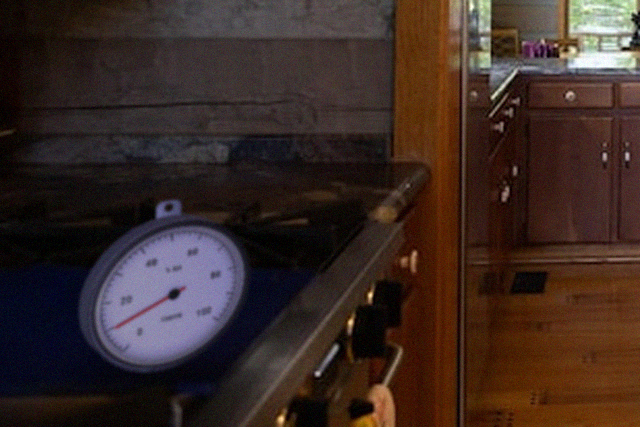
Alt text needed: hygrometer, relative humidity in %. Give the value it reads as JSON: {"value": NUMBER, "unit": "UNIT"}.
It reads {"value": 10, "unit": "%"}
